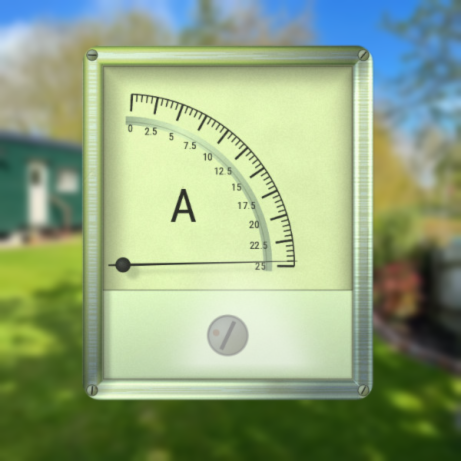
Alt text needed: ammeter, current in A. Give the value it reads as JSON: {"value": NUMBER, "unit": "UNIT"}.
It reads {"value": 24.5, "unit": "A"}
